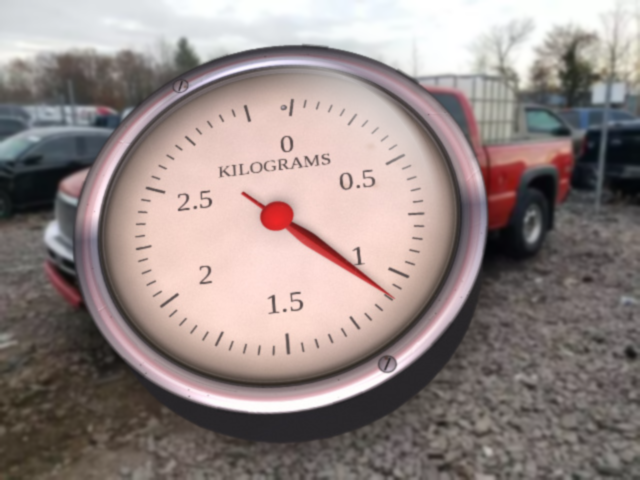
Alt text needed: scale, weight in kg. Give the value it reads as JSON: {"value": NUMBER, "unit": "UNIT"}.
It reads {"value": 1.1, "unit": "kg"}
